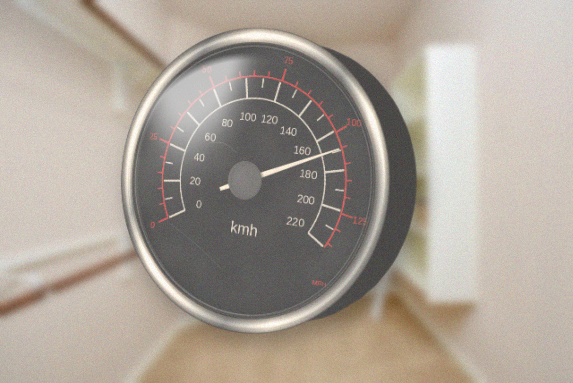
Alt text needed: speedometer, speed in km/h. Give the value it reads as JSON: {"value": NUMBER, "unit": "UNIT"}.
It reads {"value": 170, "unit": "km/h"}
